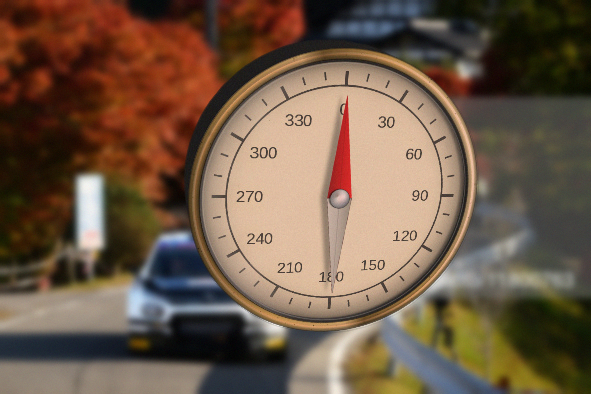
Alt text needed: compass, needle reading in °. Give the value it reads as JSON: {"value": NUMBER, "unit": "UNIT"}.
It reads {"value": 0, "unit": "°"}
